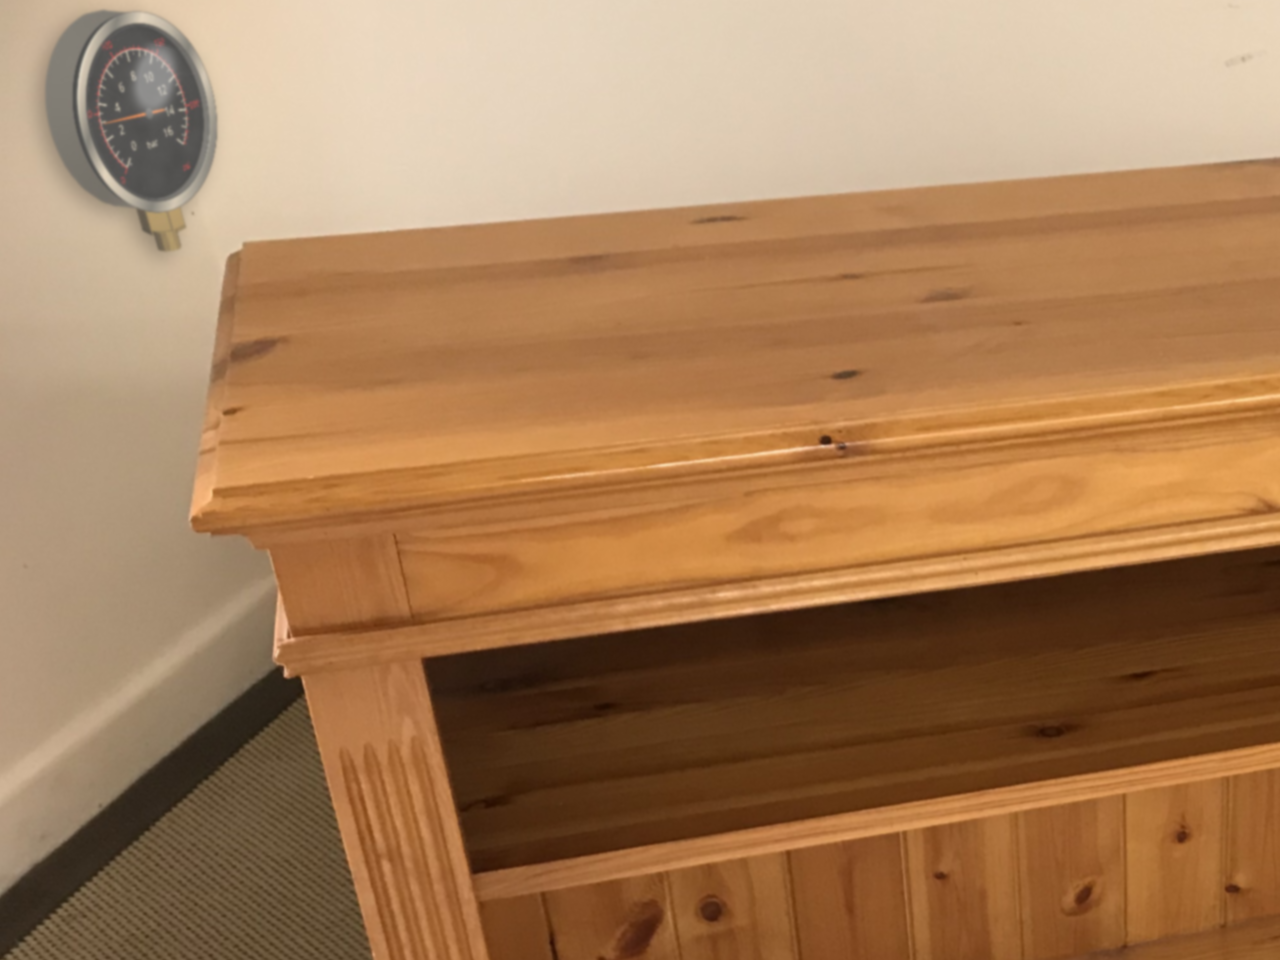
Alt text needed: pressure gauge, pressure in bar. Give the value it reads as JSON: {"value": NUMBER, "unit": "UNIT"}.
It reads {"value": 3, "unit": "bar"}
